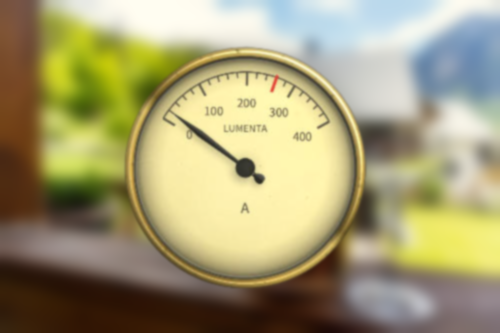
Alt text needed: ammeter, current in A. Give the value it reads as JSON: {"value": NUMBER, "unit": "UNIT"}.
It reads {"value": 20, "unit": "A"}
